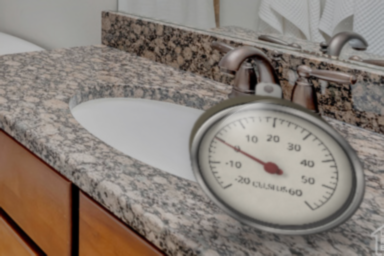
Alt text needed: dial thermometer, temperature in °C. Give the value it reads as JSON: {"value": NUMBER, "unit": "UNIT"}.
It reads {"value": 0, "unit": "°C"}
